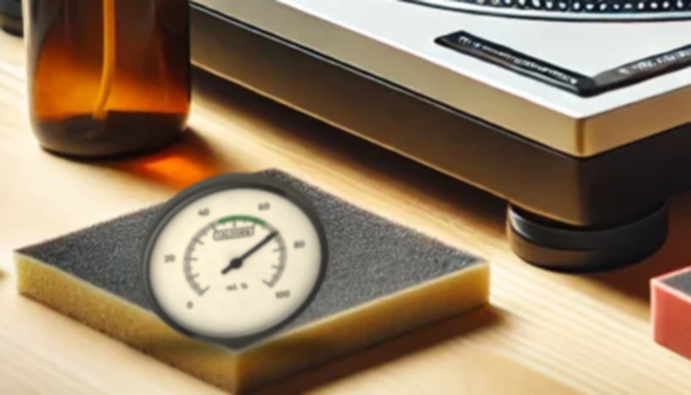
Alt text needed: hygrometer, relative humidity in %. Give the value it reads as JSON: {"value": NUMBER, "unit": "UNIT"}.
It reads {"value": 70, "unit": "%"}
